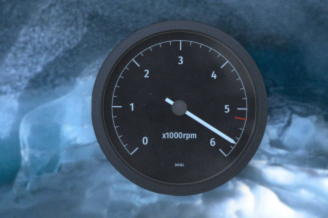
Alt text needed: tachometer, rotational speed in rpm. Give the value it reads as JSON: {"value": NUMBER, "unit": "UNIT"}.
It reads {"value": 5700, "unit": "rpm"}
